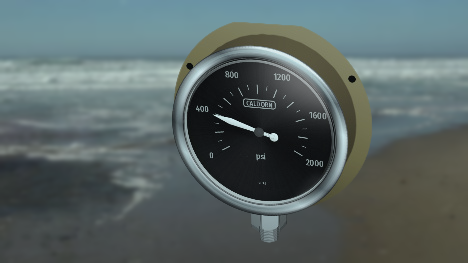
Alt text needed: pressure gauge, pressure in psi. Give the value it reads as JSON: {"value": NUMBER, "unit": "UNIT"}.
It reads {"value": 400, "unit": "psi"}
